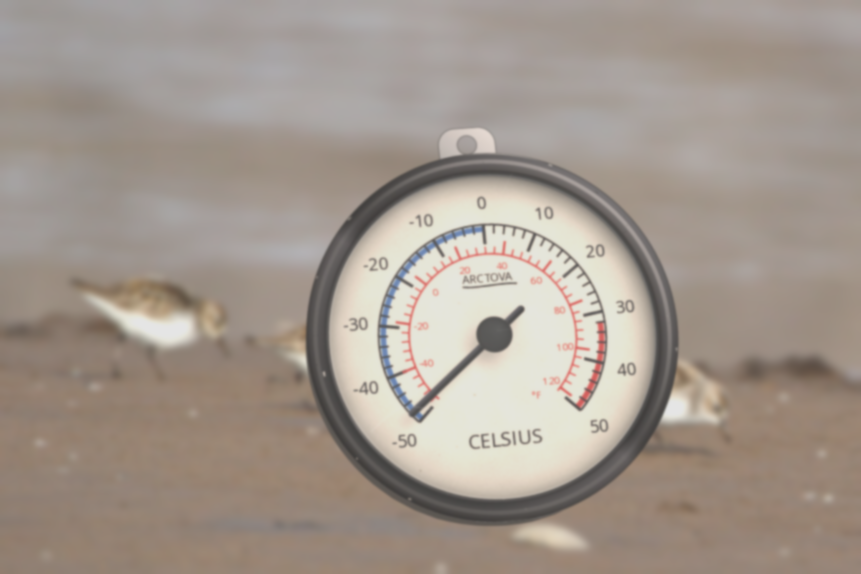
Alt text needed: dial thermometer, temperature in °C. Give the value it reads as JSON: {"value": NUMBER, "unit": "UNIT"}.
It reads {"value": -48, "unit": "°C"}
